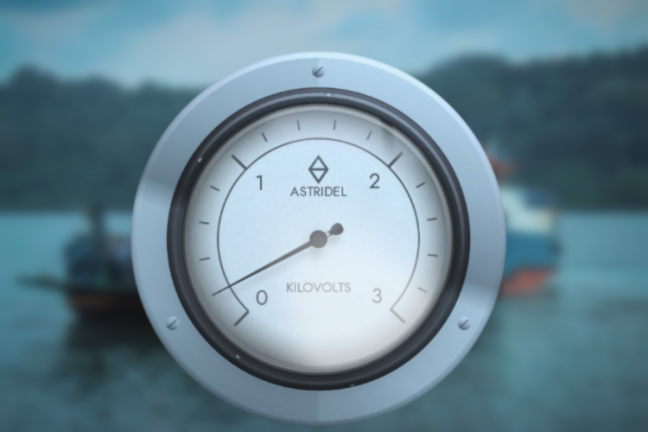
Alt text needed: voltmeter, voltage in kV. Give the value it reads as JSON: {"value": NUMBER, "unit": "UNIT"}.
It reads {"value": 0.2, "unit": "kV"}
